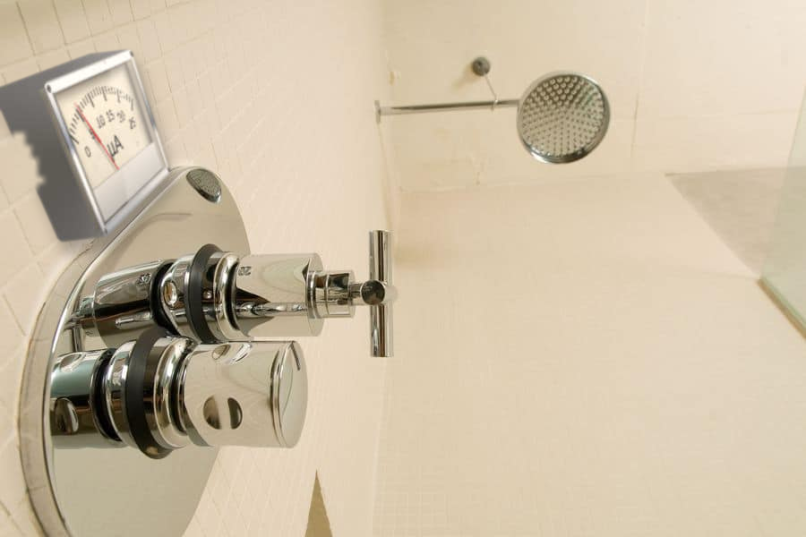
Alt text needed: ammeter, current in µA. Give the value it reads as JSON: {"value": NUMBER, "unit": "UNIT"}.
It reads {"value": 5, "unit": "µA"}
